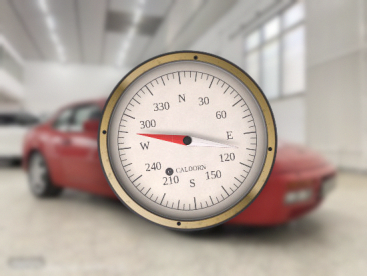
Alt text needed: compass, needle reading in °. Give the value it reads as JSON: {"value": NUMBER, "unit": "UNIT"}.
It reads {"value": 285, "unit": "°"}
